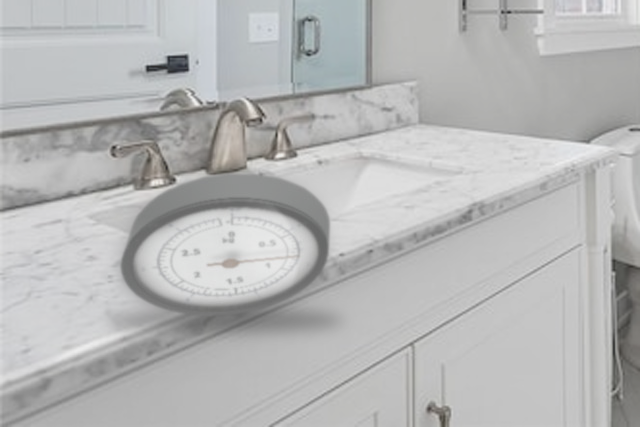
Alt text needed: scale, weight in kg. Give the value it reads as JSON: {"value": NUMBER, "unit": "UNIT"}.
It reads {"value": 0.75, "unit": "kg"}
